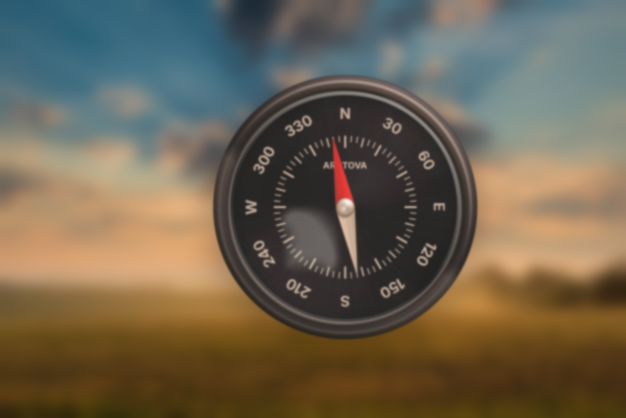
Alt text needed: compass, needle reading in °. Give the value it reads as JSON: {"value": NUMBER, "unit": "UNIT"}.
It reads {"value": 350, "unit": "°"}
